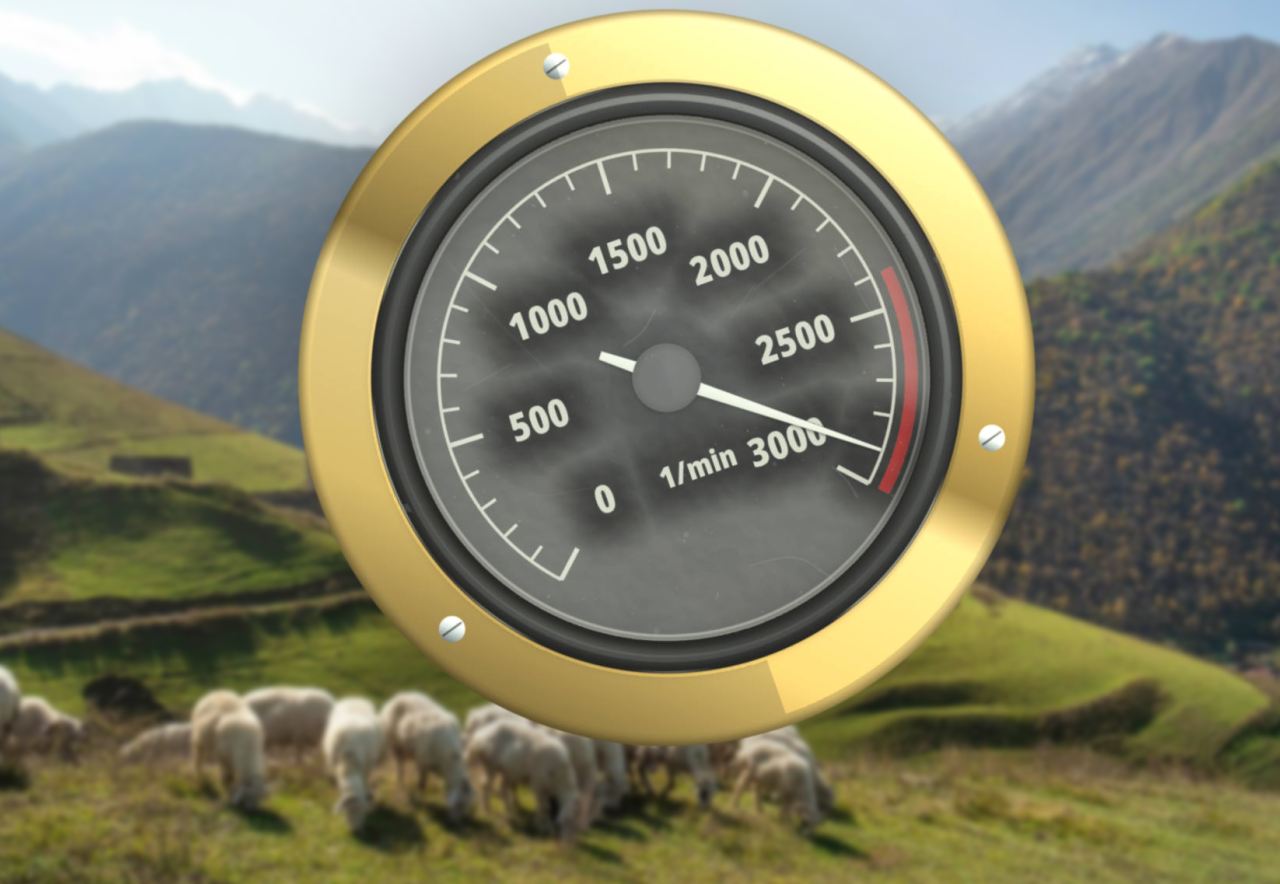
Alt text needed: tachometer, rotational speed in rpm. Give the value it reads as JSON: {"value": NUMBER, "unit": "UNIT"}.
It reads {"value": 2900, "unit": "rpm"}
